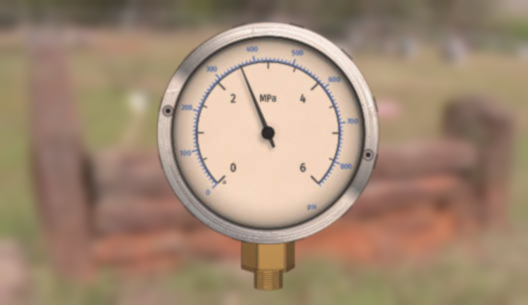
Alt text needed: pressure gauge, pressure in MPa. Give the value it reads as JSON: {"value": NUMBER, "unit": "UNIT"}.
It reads {"value": 2.5, "unit": "MPa"}
